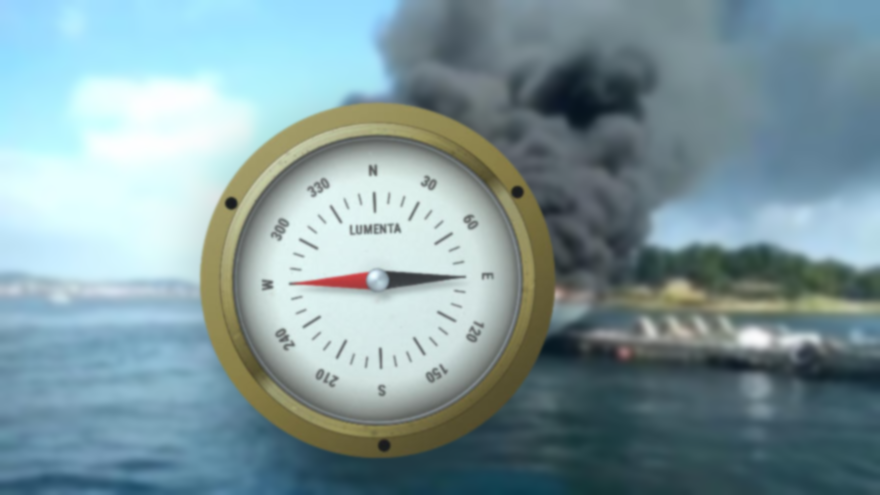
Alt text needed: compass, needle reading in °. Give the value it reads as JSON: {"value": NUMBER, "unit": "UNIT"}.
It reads {"value": 270, "unit": "°"}
